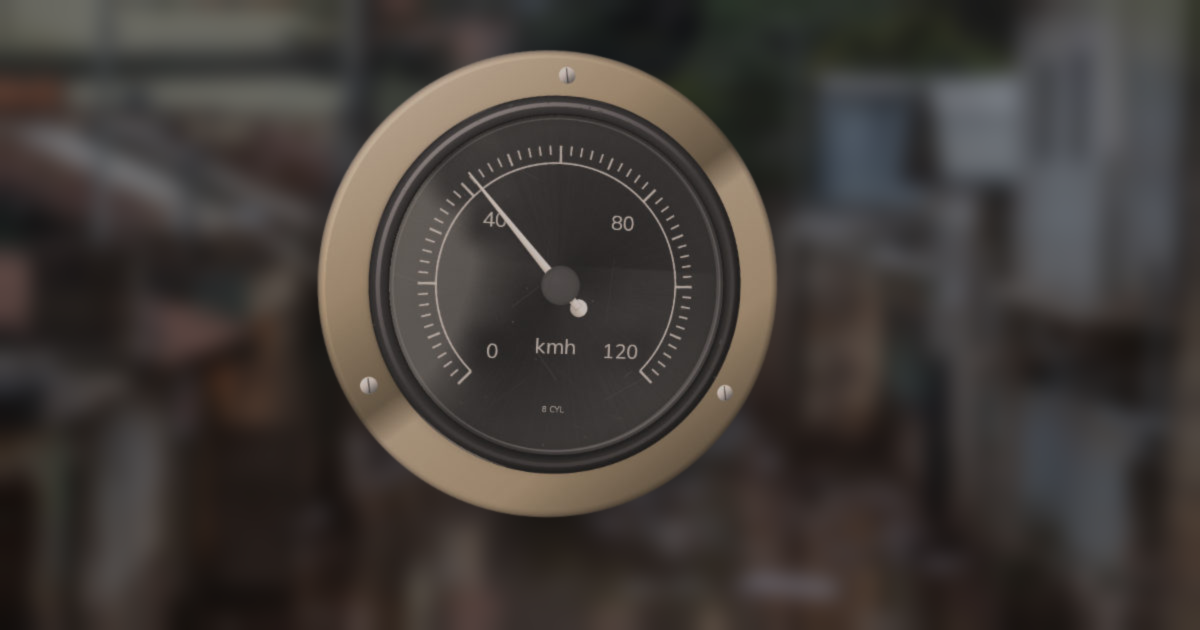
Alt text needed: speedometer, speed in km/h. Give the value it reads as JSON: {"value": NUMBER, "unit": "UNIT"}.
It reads {"value": 42, "unit": "km/h"}
